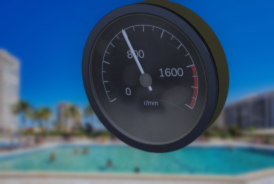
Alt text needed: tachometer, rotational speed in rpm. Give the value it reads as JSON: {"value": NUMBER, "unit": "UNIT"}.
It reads {"value": 800, "unit": "rpm"}
